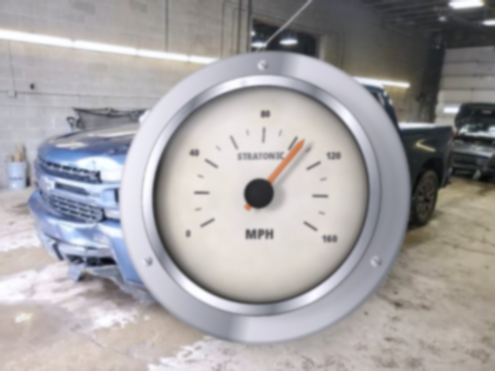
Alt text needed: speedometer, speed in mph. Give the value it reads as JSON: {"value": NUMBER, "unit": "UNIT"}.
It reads {"value": 105, "unit": "mph"}
